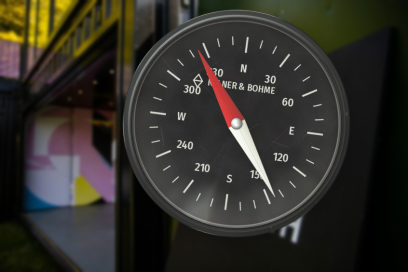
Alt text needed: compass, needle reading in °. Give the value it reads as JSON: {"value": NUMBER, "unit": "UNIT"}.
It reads {"value": 325, "unit": "°"}
